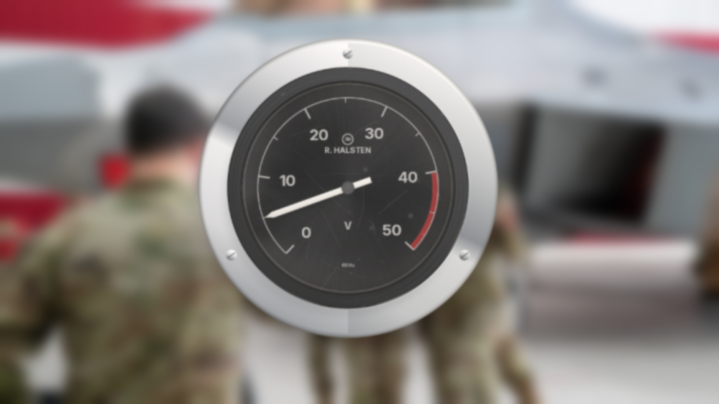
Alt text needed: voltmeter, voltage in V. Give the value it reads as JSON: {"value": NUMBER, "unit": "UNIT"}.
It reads {"value": 5, "unit": "V"}
